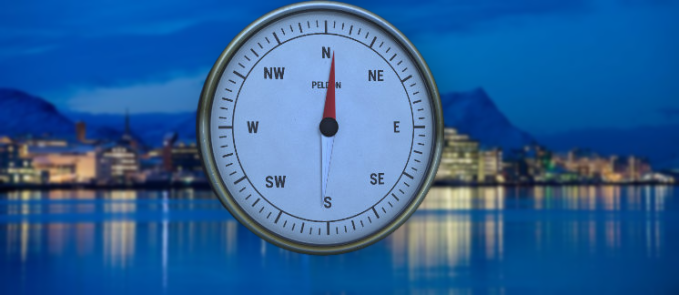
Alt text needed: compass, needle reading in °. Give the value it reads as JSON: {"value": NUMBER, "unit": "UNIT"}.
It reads {"value": 5, "unit": "°"}
